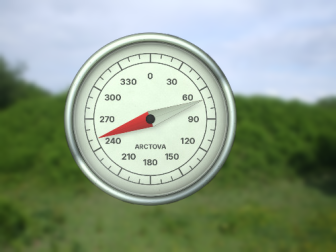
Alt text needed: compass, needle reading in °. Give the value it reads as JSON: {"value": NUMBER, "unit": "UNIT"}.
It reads {"value": 250, "unit": "°"}
